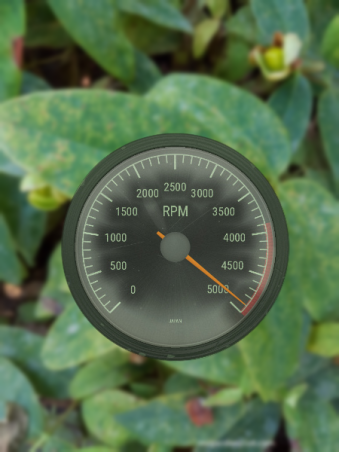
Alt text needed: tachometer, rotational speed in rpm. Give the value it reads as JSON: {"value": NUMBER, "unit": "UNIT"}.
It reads {"value": 4900, "unit": "rpm"}
